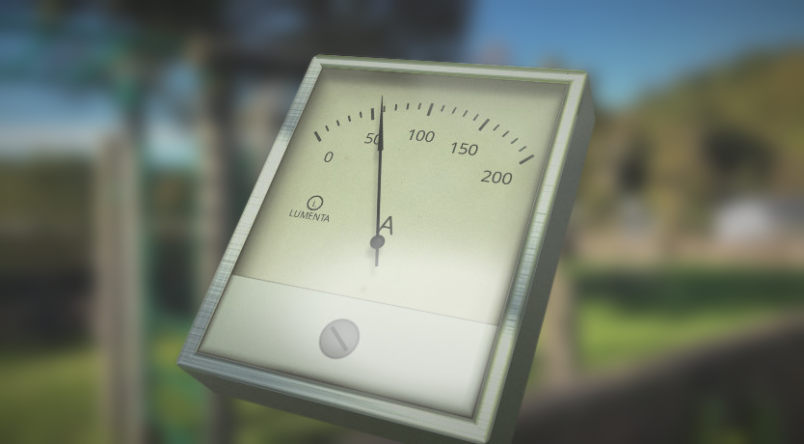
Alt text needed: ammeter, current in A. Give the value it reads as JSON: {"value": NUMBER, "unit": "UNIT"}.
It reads {"value": 60, "unit": "A"}
